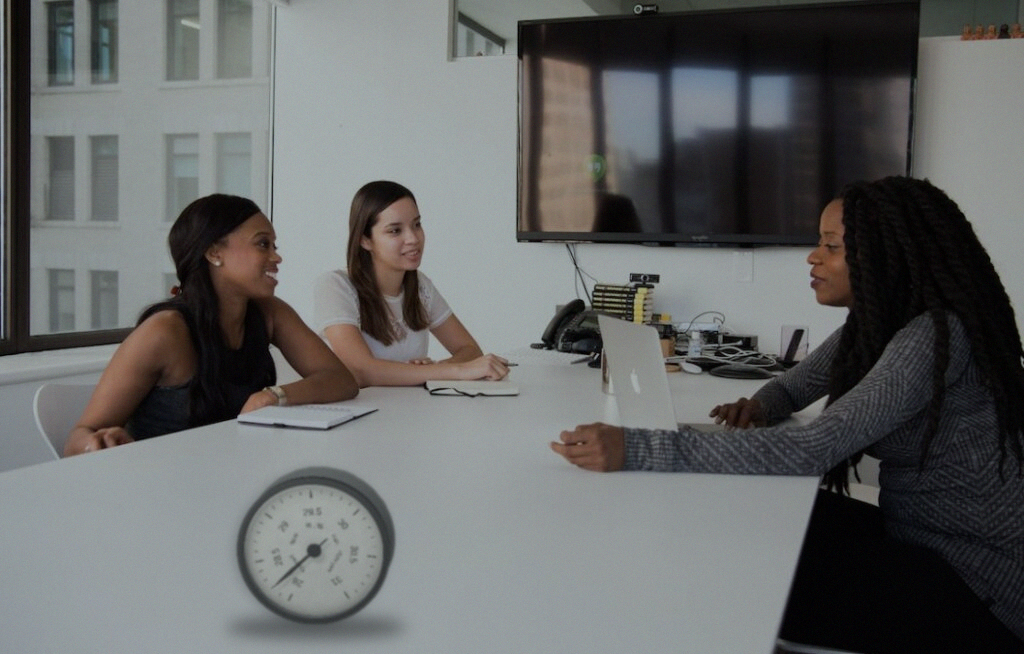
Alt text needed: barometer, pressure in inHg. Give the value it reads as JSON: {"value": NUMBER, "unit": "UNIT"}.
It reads {"value": 28.2, "unit": "inHg"}
